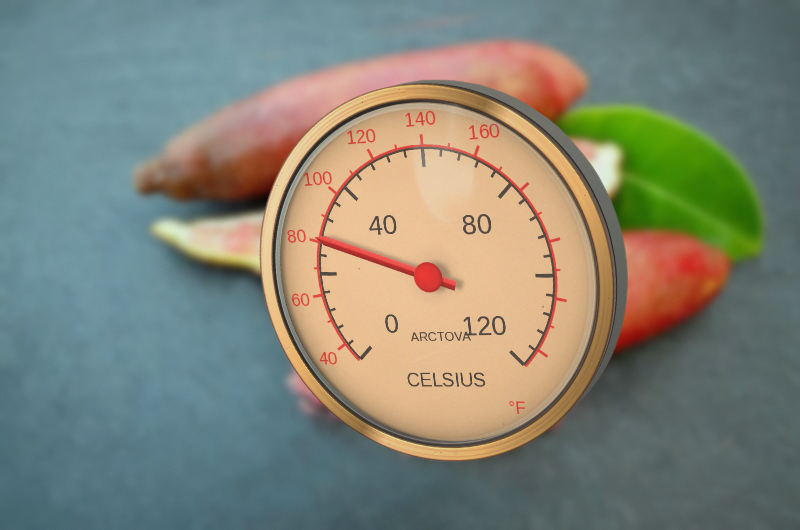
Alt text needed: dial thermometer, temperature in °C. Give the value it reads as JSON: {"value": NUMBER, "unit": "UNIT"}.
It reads {"value": 28, "unit": "°C"}
